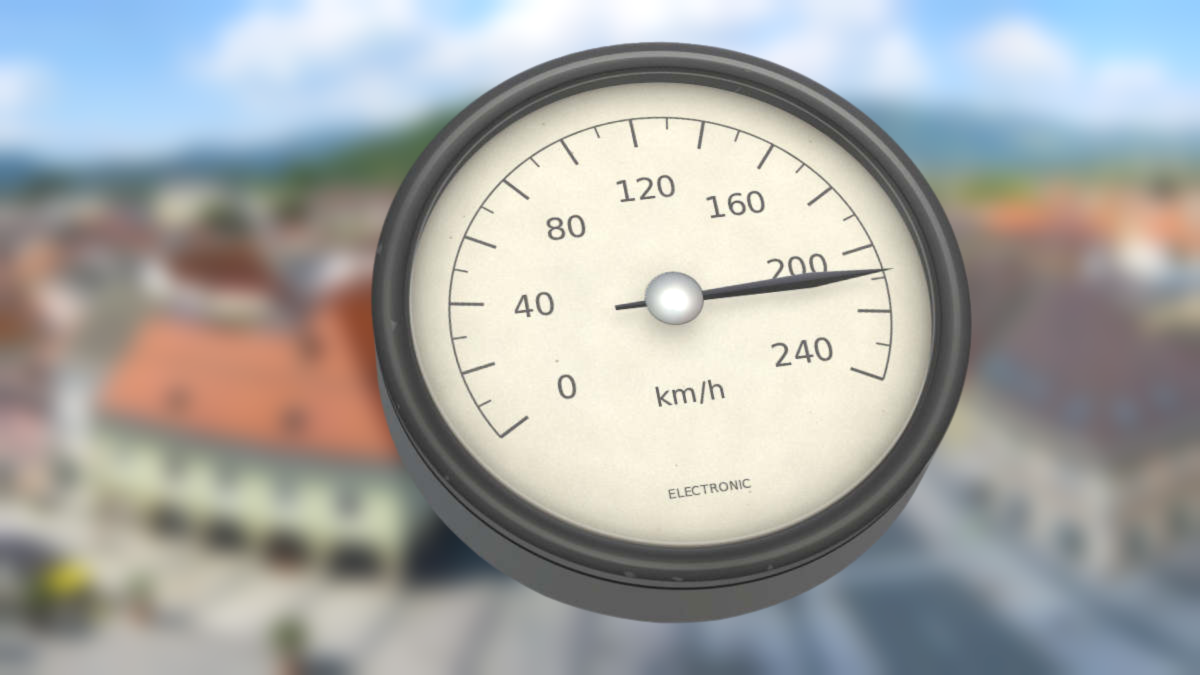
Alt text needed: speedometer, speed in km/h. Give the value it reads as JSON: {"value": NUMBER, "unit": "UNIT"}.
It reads {"value": 210, "unit": "km/h"}
